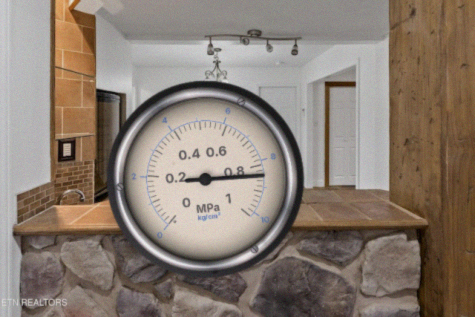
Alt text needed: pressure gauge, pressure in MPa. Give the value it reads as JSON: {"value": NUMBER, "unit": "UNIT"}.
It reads {"value": 0.84, "unit": "MPa"}
